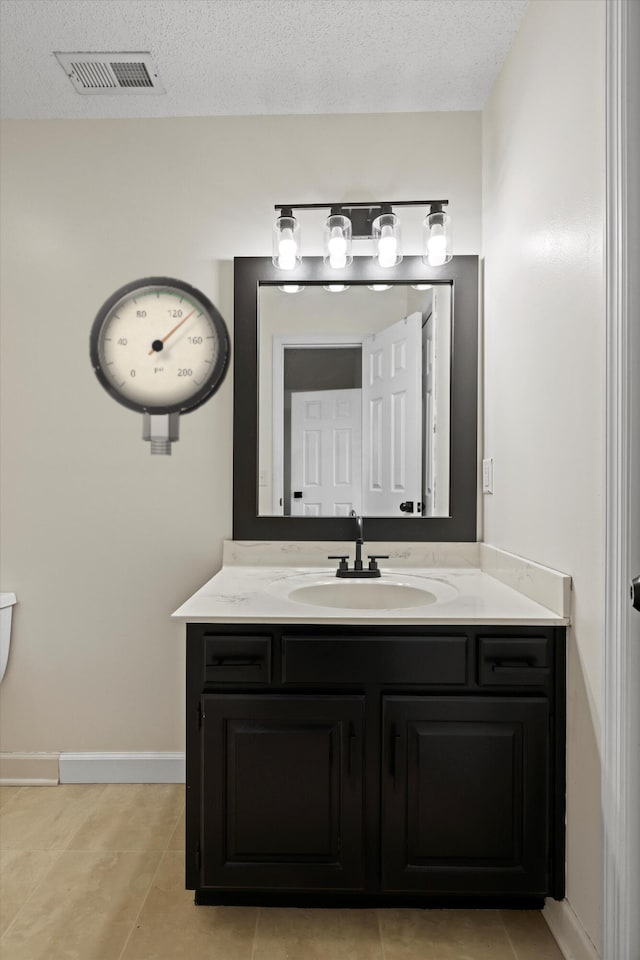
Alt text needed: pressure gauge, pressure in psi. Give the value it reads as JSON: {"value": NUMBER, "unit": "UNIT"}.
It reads {"value": 135, "unit": "psi"}
